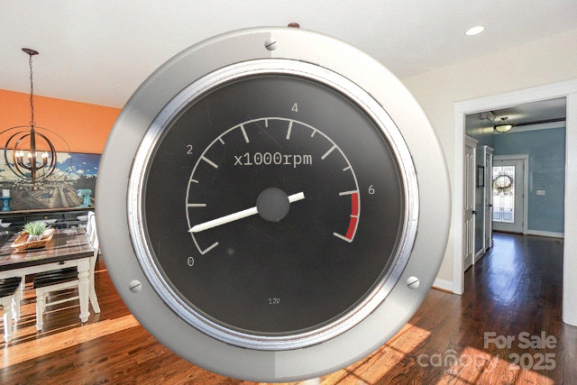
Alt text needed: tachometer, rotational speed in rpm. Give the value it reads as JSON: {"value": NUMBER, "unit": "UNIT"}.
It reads {"value": 500, "unit": "rpm"}
